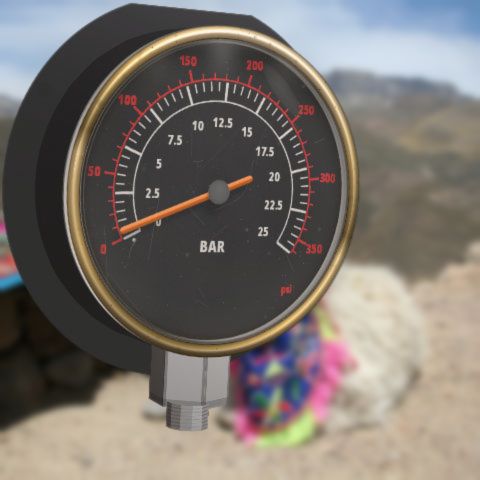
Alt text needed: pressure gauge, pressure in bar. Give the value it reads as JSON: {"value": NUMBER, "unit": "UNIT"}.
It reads {"value": 0.5, "unit": "bar"}
